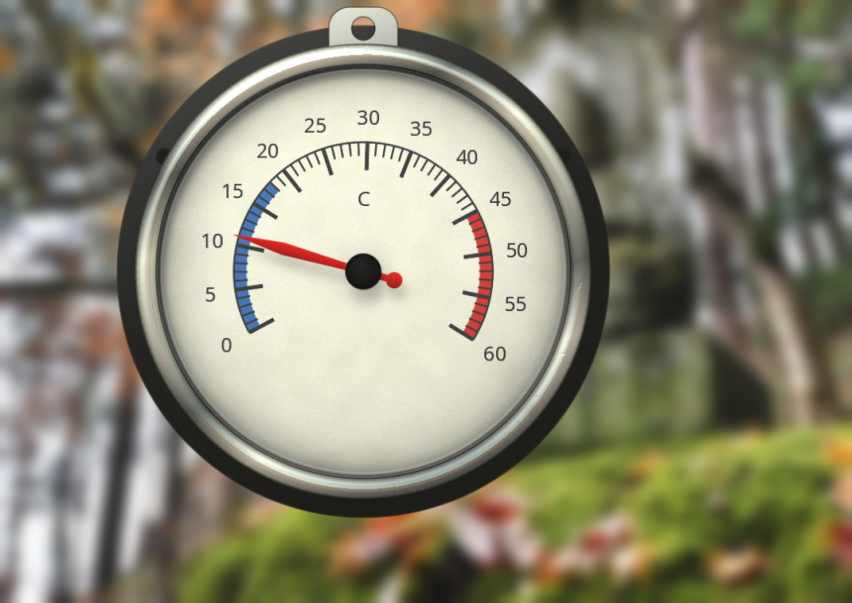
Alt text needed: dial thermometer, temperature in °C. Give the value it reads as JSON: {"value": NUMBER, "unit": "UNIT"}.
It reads {"value": 11, "unit": "°C"}
